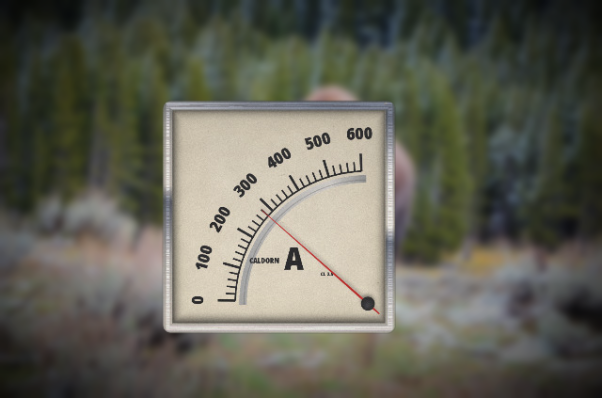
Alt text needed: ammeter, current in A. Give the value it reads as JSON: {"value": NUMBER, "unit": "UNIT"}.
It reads {"value": 280, "unit": "A"}
